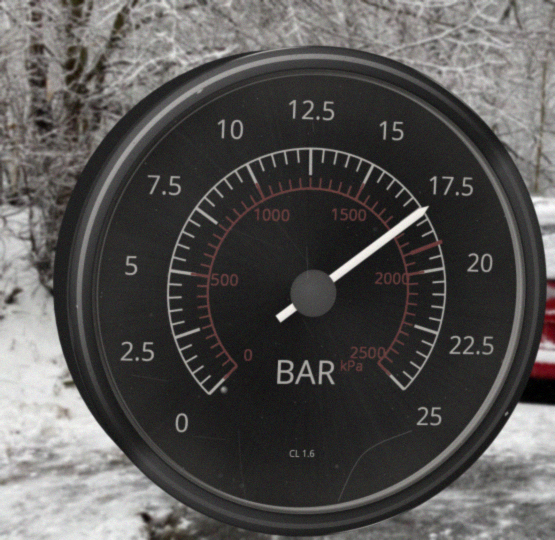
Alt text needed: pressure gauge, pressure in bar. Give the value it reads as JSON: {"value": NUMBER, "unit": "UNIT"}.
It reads {"value": 17.5, "unit": "bar"}
